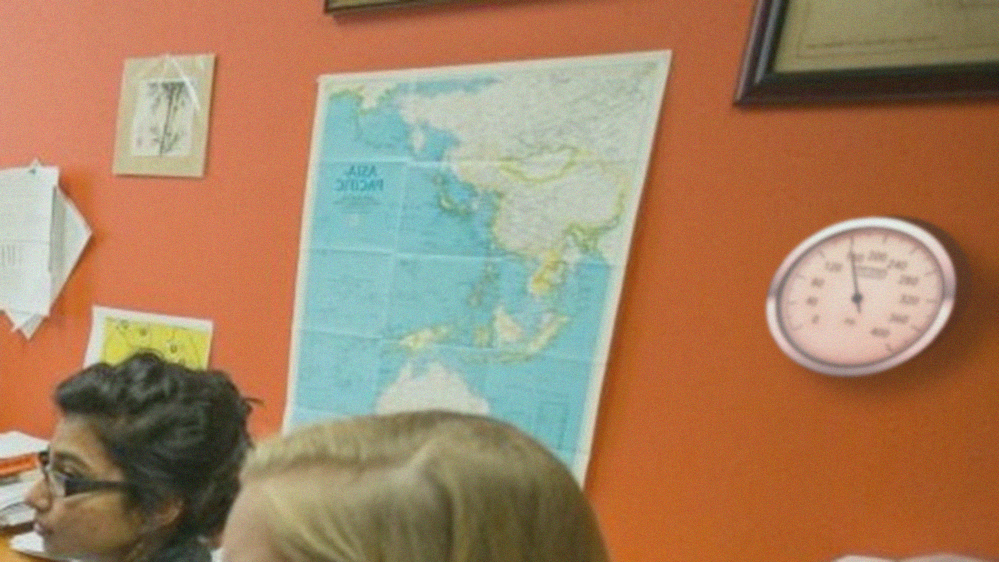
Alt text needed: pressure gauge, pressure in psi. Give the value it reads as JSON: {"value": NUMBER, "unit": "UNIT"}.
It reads {"value": 160, "unit": "psi"}
